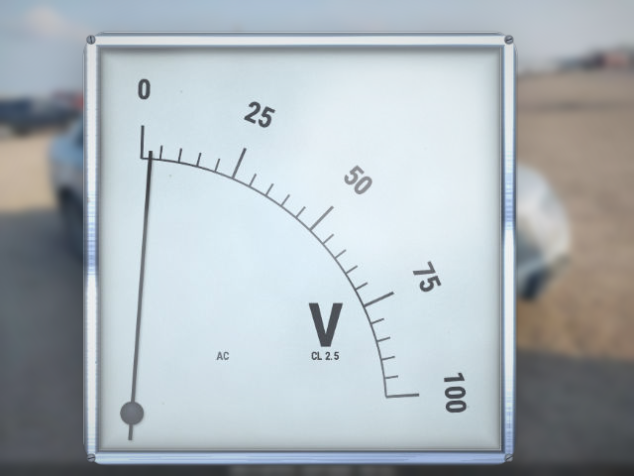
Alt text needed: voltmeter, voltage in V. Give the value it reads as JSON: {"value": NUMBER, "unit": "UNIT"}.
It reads {"value": 2.5, "unit": "V"}
